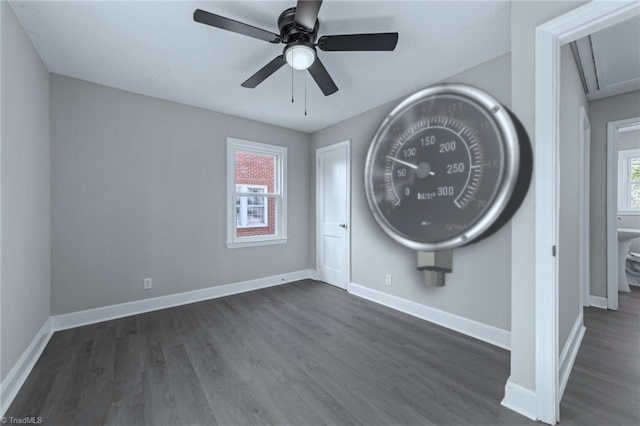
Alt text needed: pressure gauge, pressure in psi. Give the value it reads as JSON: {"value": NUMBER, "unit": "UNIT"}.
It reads {"value": 75, "unit": "psi"}
